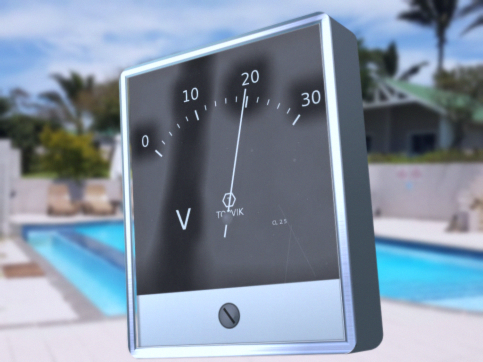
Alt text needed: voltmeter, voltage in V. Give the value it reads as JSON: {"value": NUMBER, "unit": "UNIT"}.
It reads {"value": 20, "unit": "V"}
